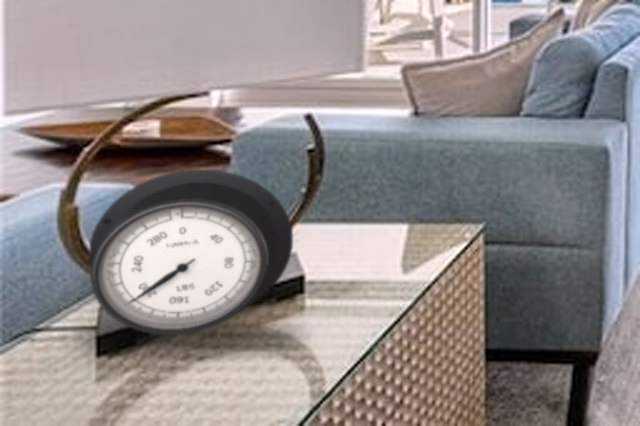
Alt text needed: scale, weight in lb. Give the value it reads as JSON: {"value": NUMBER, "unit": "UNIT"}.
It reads {"value": 200, "unit": "lb"}
